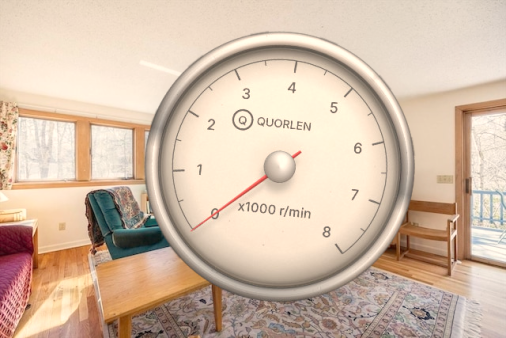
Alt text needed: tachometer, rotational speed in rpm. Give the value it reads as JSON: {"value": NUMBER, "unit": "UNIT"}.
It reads {"value": 0, "unit": "rpm"}
